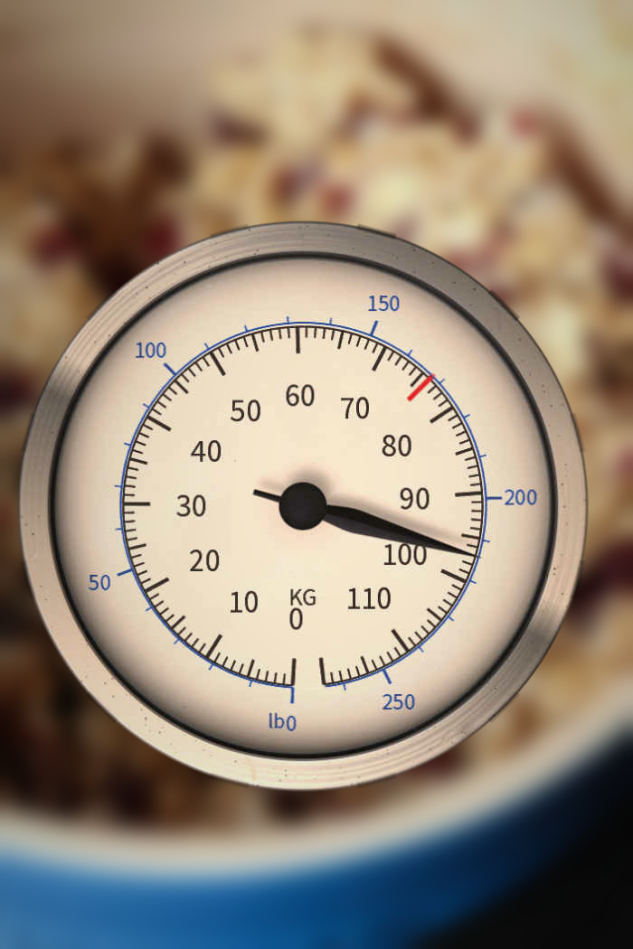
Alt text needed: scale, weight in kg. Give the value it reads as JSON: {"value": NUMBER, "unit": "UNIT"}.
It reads {"value": 97, "unit": "kg"}
